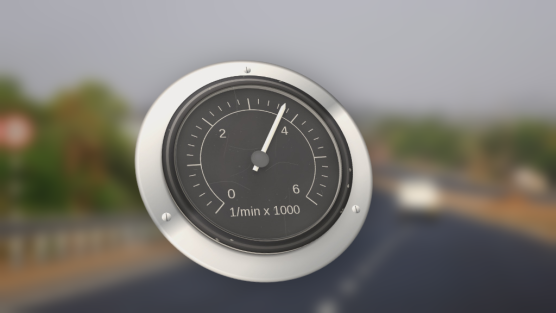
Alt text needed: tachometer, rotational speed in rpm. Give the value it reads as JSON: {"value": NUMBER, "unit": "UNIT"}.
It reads {"value": 3700, "unit": "rpm"}
